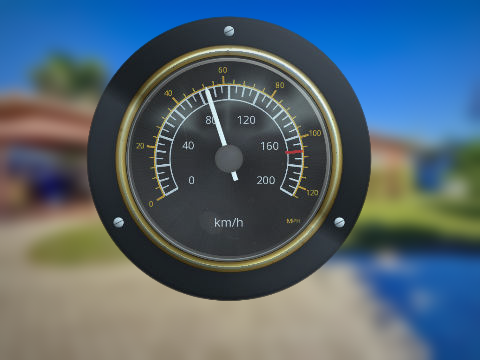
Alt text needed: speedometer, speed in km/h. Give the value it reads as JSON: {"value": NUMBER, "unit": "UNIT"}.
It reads {"value": 85, "unit": "km/h"}
